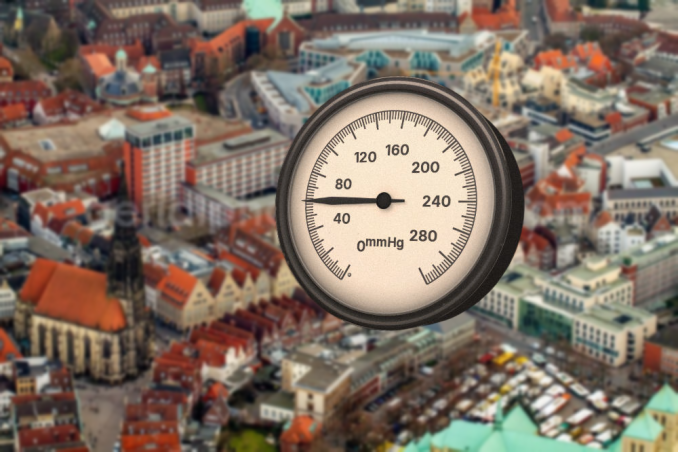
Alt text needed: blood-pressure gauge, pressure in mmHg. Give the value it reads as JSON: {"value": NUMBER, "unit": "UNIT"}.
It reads {"value": 60, "unit": "mmHg"}
